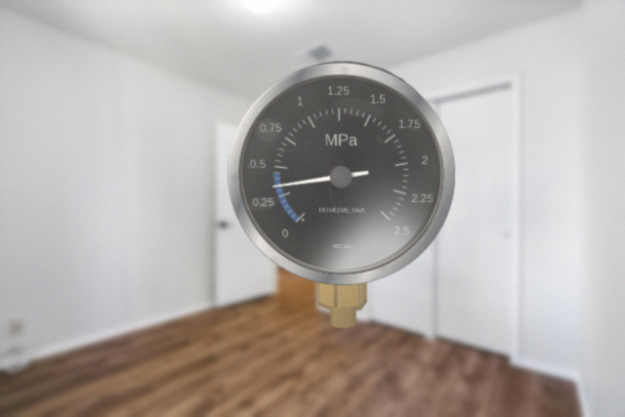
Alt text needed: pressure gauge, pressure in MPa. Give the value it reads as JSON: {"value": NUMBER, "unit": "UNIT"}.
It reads {"value": 0.35, "unit": "MPa"}
